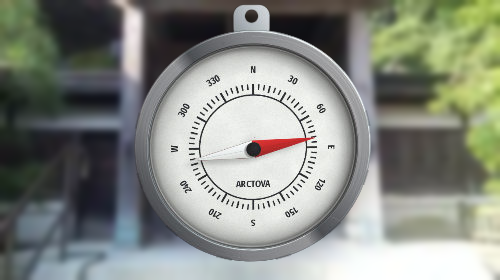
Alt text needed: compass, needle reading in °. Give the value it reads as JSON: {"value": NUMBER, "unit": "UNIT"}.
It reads {"value": 80, "unit": "°"}
